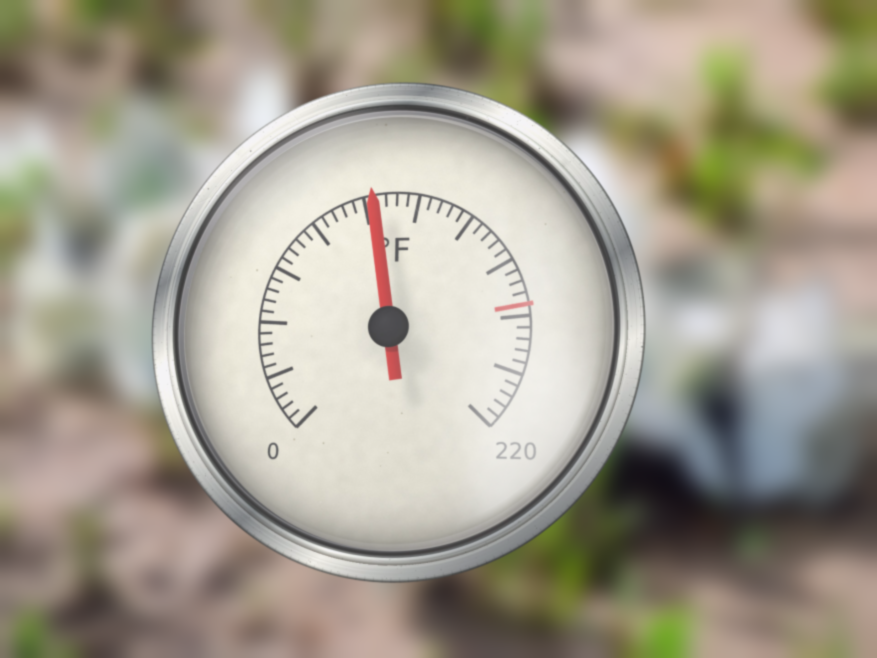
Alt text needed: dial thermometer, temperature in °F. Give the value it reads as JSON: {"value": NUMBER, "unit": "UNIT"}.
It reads {"value": 104, "unit": "°F"}
